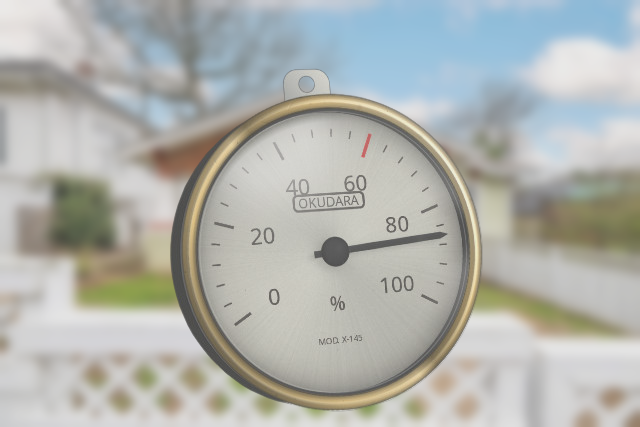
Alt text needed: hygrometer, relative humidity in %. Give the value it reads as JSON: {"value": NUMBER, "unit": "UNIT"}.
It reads {"value": 86, "unit": "%"}
